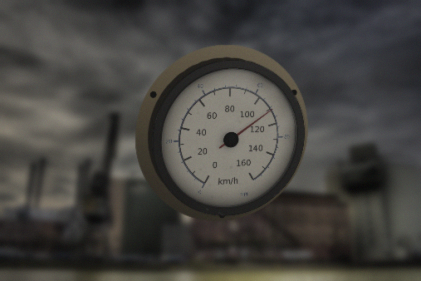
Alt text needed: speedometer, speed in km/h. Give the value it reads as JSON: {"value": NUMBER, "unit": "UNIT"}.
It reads {"value": 110, "unit": "km/h"}
